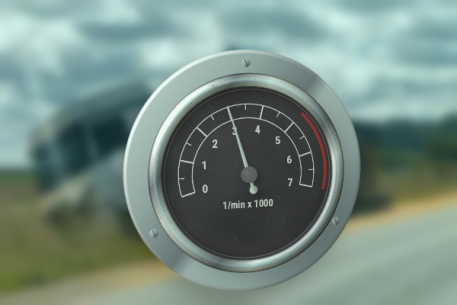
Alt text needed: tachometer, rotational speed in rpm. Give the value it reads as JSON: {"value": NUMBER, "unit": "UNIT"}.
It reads {"value": 3000, "unit": "rpm"}
